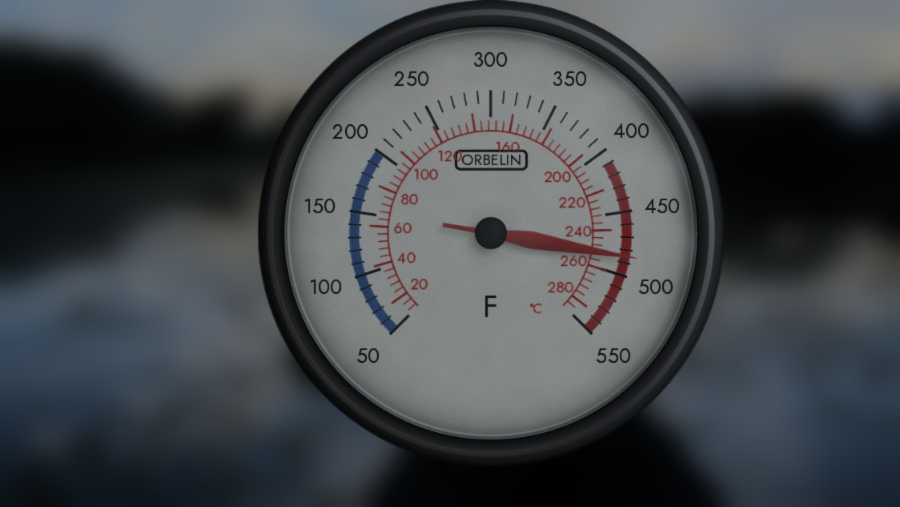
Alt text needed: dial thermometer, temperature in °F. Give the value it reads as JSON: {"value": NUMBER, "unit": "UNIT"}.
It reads {"value": 485, "unit": "°F"}
